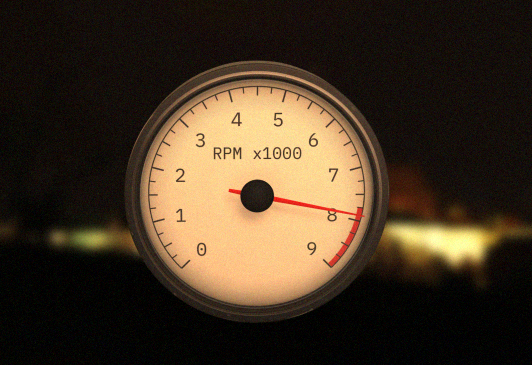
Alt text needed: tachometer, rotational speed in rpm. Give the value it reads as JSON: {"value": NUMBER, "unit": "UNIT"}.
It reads {"value": 7875, "unit": "rpm"}
